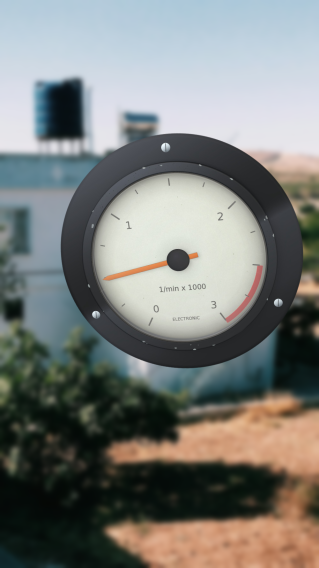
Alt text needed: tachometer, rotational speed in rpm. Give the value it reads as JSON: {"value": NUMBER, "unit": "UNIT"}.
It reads {"value": 500, "unit": "rpm"}
